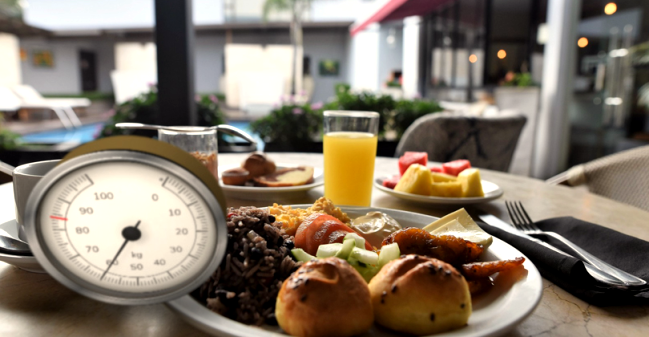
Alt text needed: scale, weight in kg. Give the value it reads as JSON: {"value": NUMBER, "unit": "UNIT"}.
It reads {"value": 60, "unit": "kg"}
